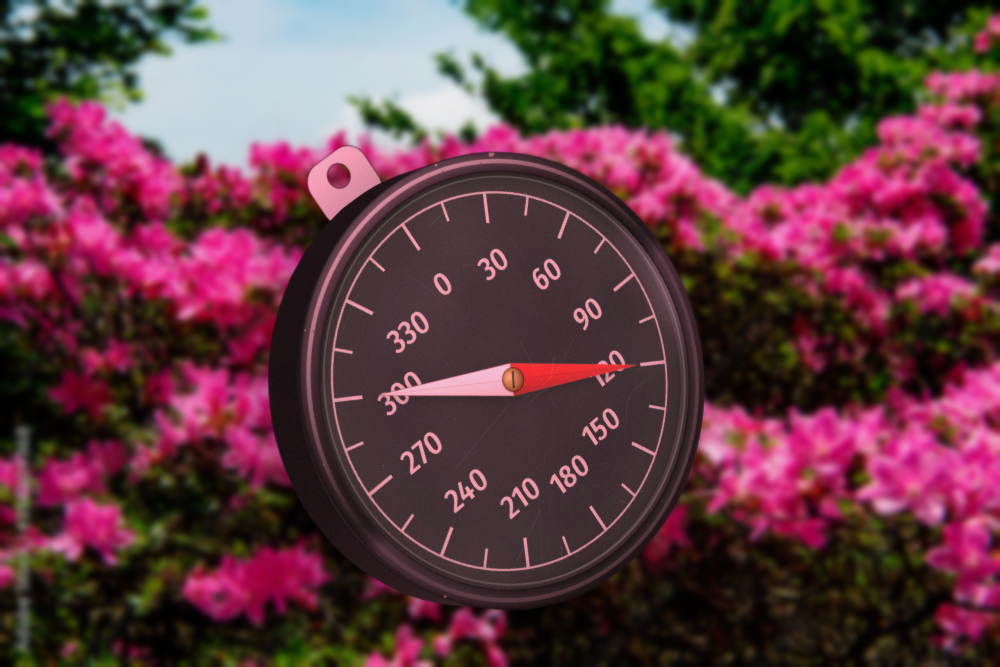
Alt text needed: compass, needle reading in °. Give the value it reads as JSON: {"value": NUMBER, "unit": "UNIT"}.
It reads {"value": 120, "unit": "°"}
